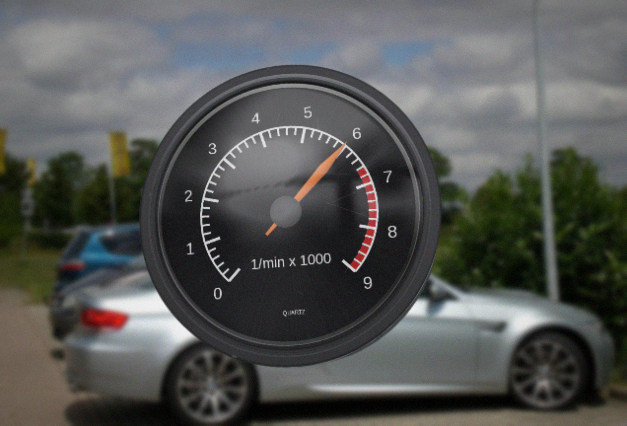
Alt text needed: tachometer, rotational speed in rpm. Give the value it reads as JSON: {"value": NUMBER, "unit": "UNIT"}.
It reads {"value": 6000, "unit": "rpm"}
